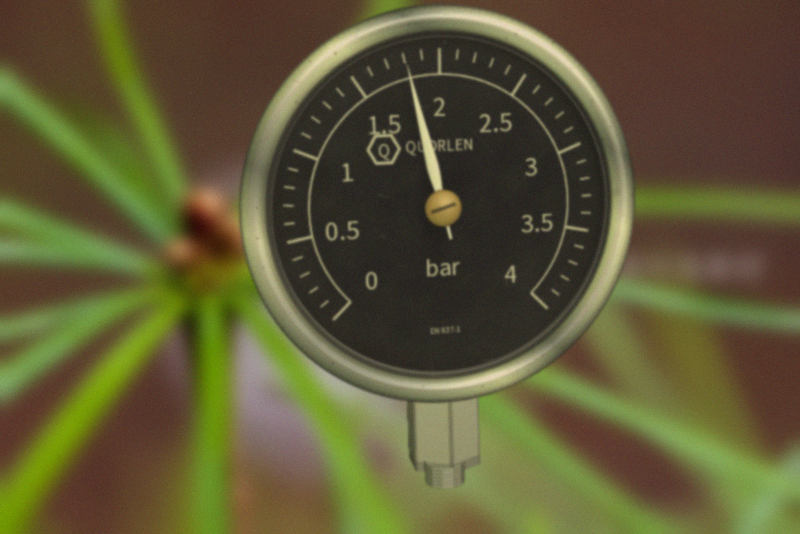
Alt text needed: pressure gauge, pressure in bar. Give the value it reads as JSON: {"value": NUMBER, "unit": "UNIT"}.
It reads {"value": 1.8, "unit": "bar"}
